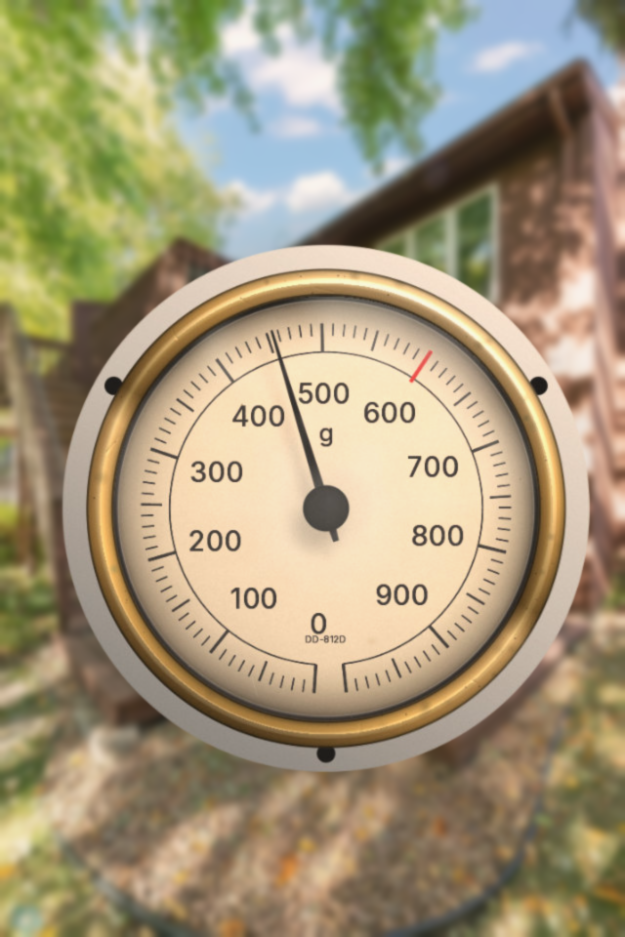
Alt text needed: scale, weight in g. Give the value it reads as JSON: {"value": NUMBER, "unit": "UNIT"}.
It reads {"value": 455, "unit": "g"}
